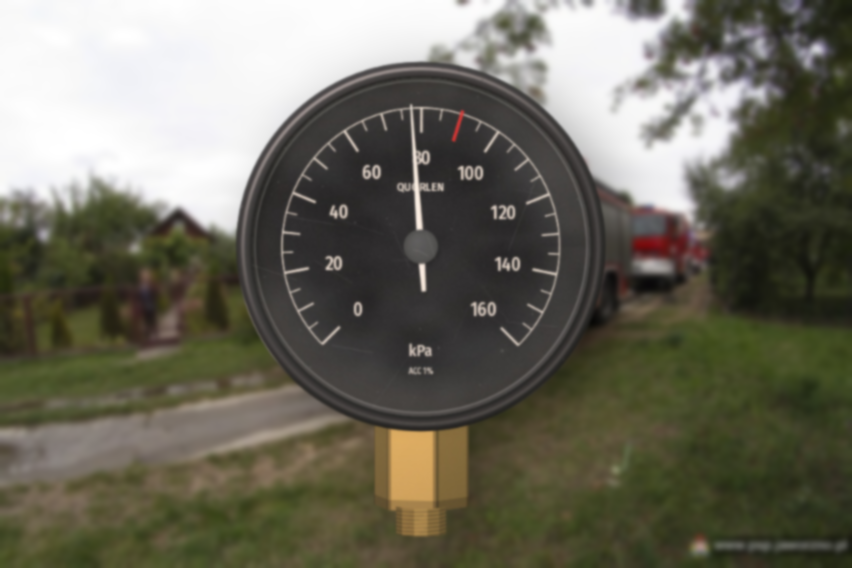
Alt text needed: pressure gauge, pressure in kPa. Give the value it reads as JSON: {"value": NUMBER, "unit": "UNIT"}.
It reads {"value": 77.5, "unit": "kPa"}
